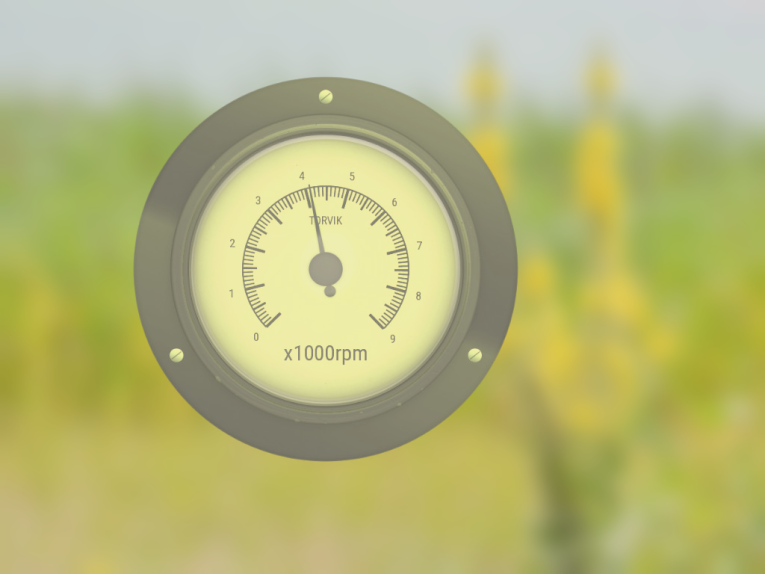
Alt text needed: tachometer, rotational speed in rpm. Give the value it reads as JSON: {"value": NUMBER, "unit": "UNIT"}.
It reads {"value": 4100, "unit": "rpm"}
